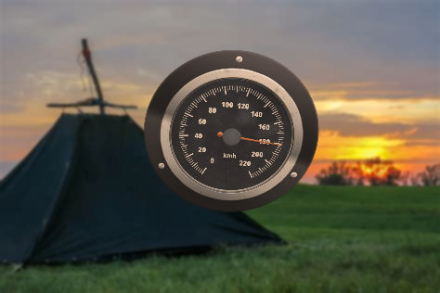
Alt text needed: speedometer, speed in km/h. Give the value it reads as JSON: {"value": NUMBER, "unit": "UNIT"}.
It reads {"value": 180, "unit": "km/h"}
